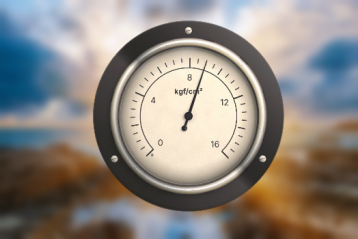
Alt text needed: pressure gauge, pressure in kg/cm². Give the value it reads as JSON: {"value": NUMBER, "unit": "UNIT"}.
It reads {"value": 9, "unit": "kg/cm²"}
